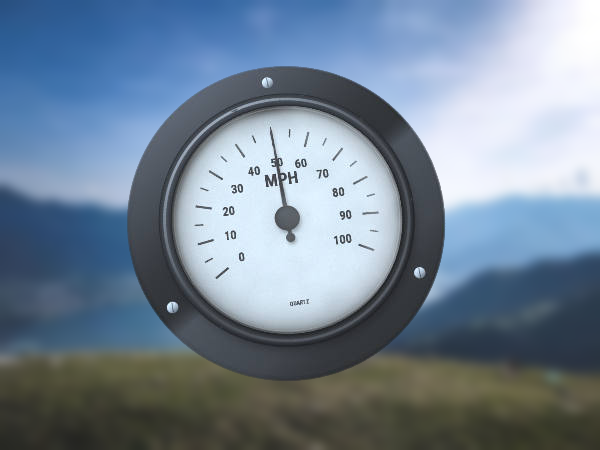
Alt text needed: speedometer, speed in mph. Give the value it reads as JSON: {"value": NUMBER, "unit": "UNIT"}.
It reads {"value": 50, "unit": "mph"}
